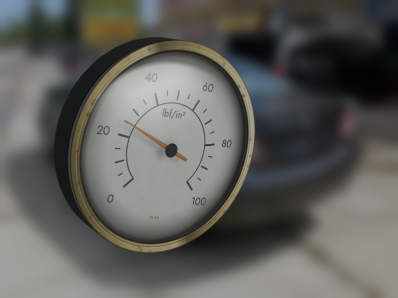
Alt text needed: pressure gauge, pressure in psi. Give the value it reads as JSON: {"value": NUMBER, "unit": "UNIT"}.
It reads {"value": 25, "unit": "psi"}
